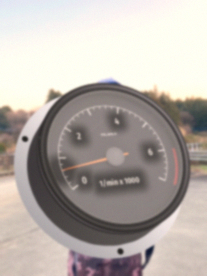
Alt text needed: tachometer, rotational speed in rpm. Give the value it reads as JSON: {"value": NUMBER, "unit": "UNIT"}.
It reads {"value": 600, "unit": "rpm"}
